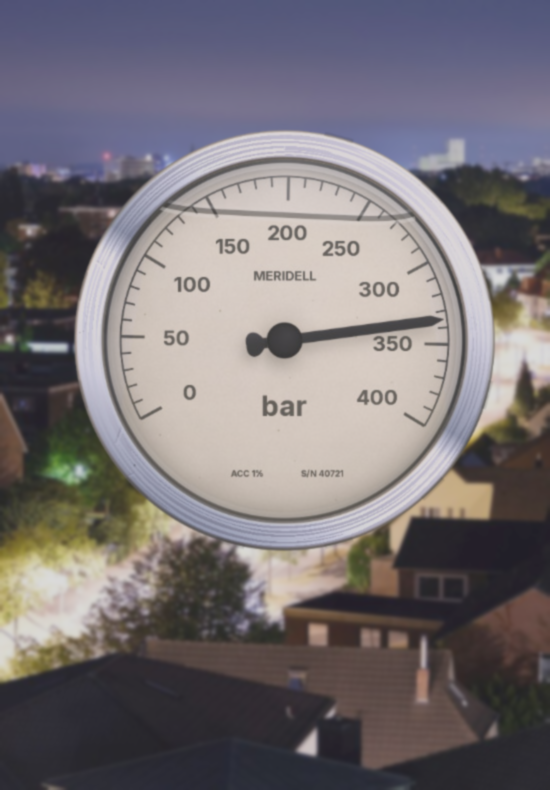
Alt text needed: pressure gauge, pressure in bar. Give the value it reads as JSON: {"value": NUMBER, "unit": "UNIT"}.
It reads {"value": 335, "unit": "bar"}
